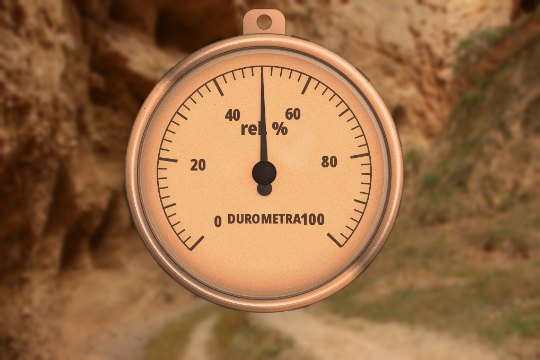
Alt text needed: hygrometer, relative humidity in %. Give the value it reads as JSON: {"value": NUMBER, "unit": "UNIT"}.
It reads {"value": 50, "unit": "%"}
